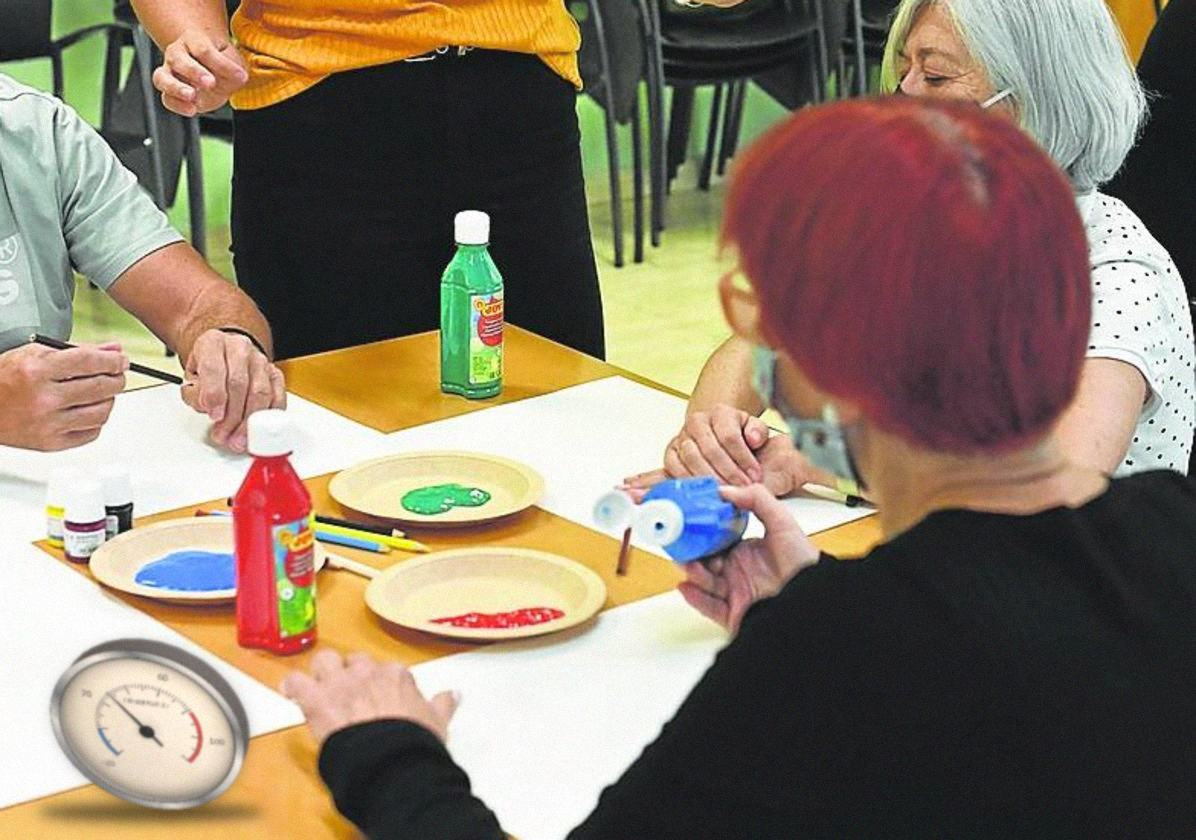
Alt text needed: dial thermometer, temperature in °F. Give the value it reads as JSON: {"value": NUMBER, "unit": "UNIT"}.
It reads {"value": 30, "unit": "°F"}
